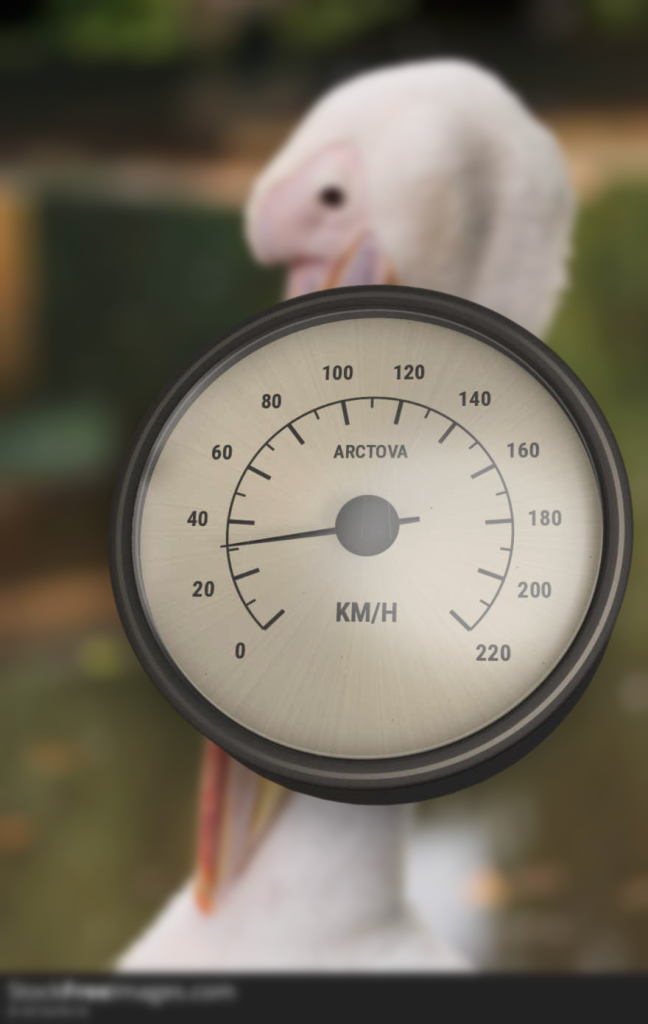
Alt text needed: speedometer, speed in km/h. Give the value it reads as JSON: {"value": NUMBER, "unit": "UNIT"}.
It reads {"value": 30, "unit": "km/h"}
